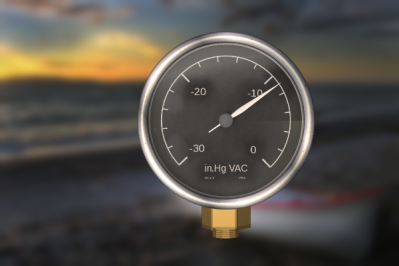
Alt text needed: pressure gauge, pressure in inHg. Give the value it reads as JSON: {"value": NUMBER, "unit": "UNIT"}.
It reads {"value": -9, "unit": "inHg"}
